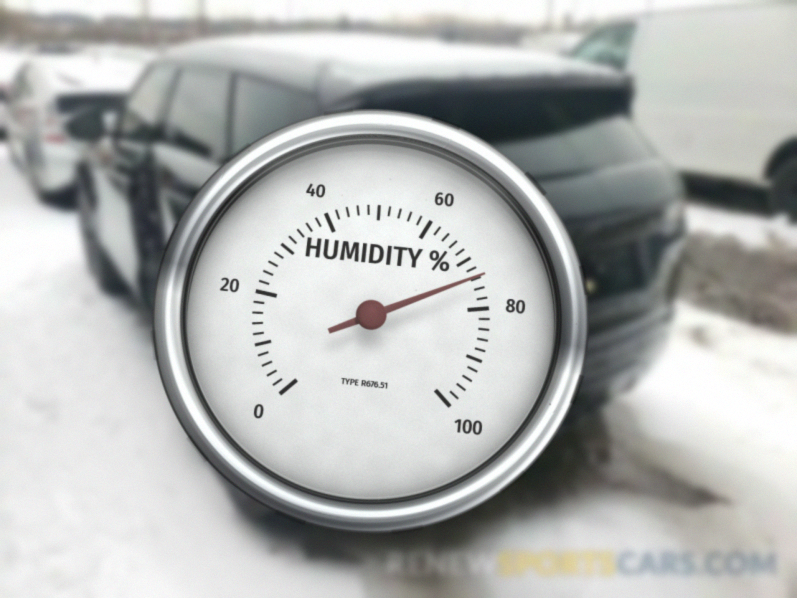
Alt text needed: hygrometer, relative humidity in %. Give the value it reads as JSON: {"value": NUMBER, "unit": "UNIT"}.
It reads {"value": 74, "unit": "%"}
